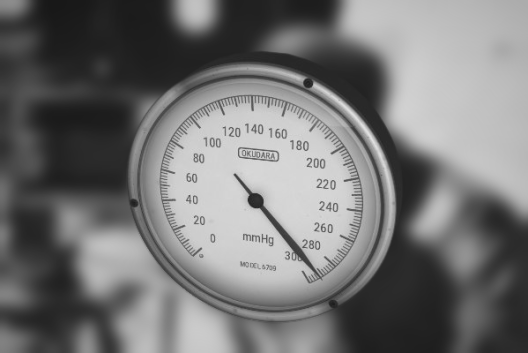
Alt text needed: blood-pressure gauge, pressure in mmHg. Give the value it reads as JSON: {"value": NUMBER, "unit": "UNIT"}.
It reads {"value": 290, "unit": "mmHg"}
